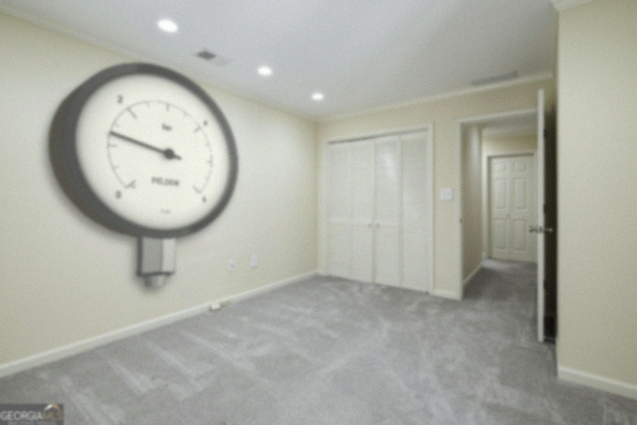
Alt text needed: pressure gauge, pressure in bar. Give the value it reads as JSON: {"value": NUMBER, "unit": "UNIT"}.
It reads {"value": 1.25, "unit": "bar"}
